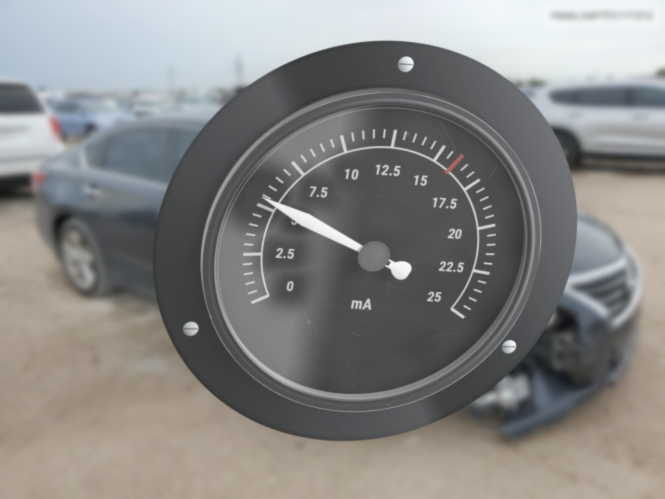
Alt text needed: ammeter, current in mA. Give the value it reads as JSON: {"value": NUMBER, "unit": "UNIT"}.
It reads {"value": 5.5, "unit": "mA"}
